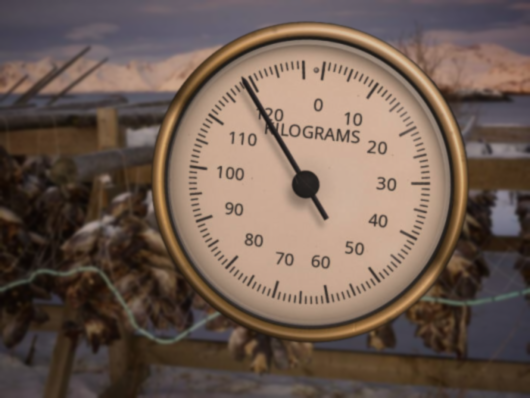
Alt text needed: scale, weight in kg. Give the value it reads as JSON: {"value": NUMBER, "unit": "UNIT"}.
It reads {"value": 119, "unit": "kg"}
